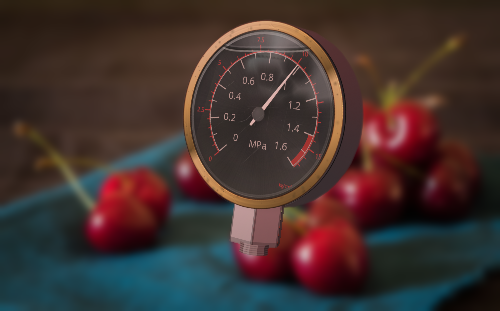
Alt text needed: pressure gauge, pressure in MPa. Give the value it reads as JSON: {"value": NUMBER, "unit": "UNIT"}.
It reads {"value": 1, "unit": "MPa"}
